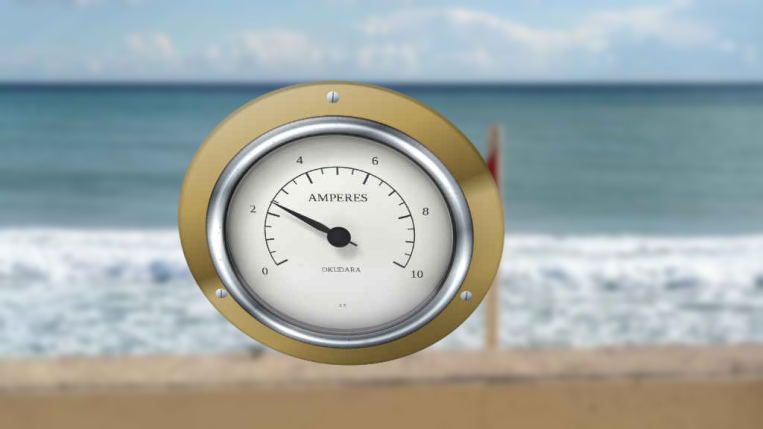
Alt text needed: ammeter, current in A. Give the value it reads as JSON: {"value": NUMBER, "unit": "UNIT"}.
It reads {"value": 2.5, "unit": "A"}
